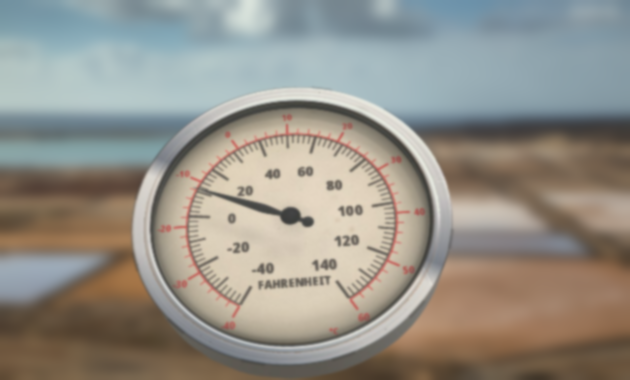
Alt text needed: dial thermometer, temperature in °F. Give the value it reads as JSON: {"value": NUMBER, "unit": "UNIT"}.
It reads {"value": 10, "unit": "°F"}
